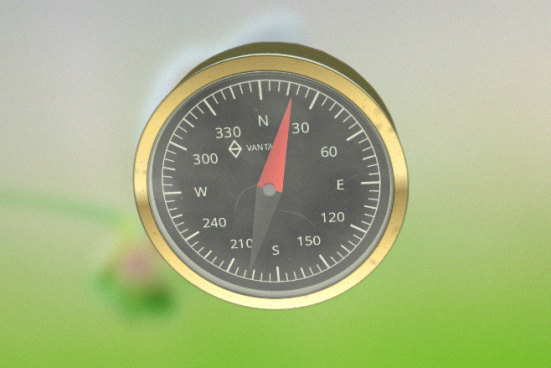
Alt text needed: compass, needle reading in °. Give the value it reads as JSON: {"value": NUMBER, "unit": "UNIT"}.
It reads {"value": 17.5, "unit": "°"}
